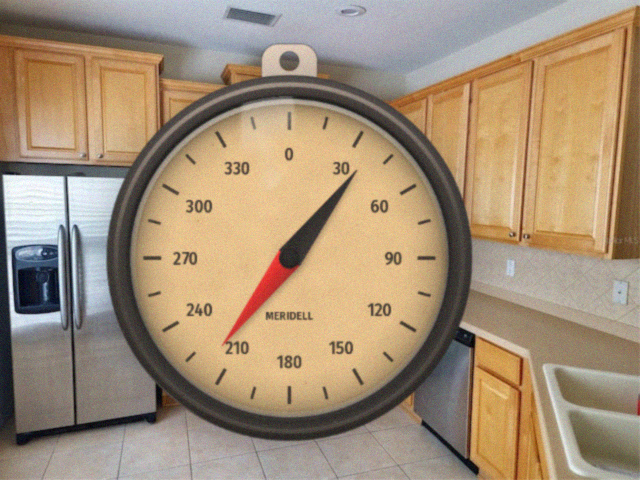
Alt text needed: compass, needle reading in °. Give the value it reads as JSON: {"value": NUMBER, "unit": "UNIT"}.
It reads {"value": 217.5, "unit": "°"}
